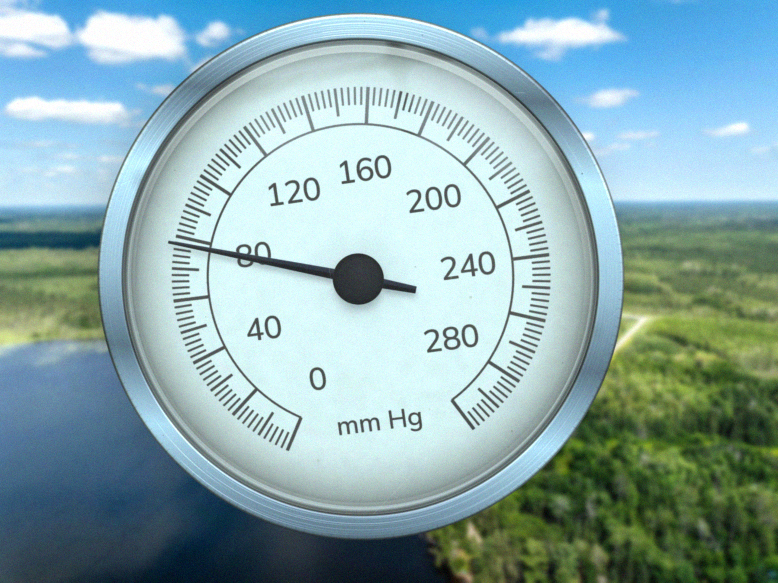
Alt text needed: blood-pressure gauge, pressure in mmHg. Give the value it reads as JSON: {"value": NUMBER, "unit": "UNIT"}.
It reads {"value": 78, "unit": "mmHg"}
